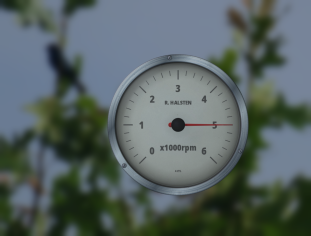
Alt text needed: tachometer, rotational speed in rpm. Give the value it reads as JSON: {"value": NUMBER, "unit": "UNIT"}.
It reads {"value": 5000, "unit": "rpm"}
